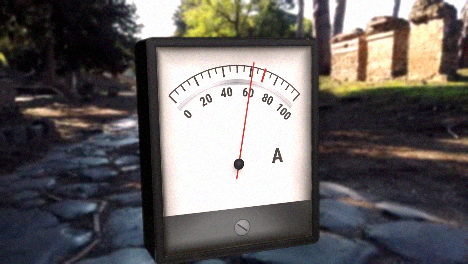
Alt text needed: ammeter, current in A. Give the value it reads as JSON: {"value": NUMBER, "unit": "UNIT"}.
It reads {"value": 60, "unit": "A"}
